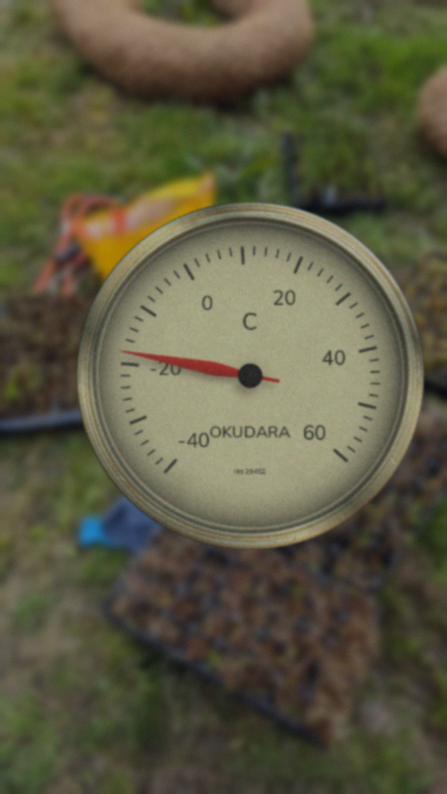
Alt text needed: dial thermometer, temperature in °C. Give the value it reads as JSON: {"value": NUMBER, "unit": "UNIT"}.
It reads {"value": -18, "unit": "°C"}
